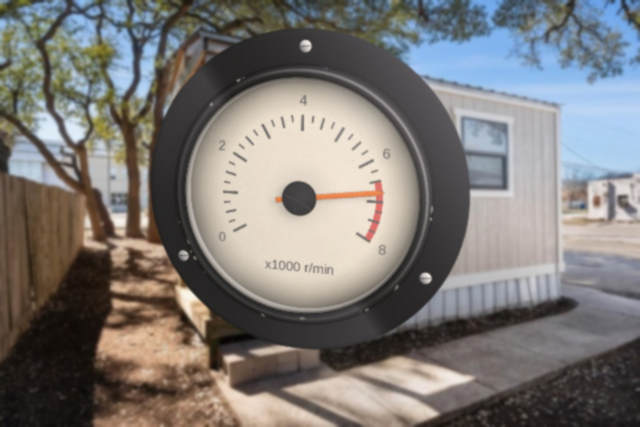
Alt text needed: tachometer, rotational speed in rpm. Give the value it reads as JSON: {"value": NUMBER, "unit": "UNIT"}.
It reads {"value": 6750, "unit": "rpm"}
